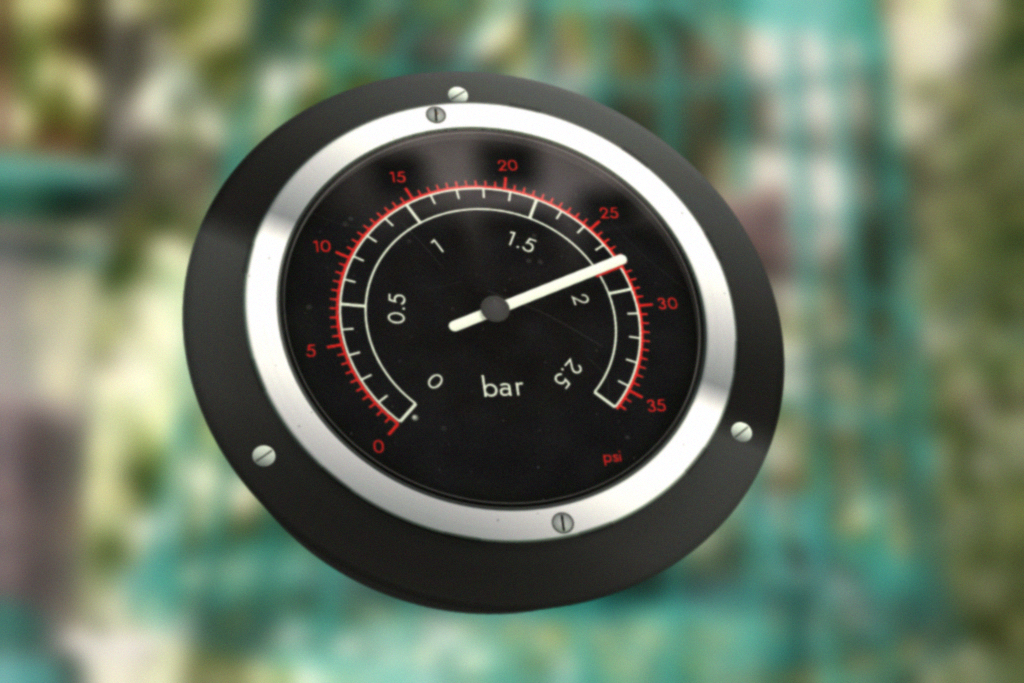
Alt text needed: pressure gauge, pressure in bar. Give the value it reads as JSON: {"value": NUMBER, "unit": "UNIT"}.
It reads {"value": 1.9, "unit": "bar"}
